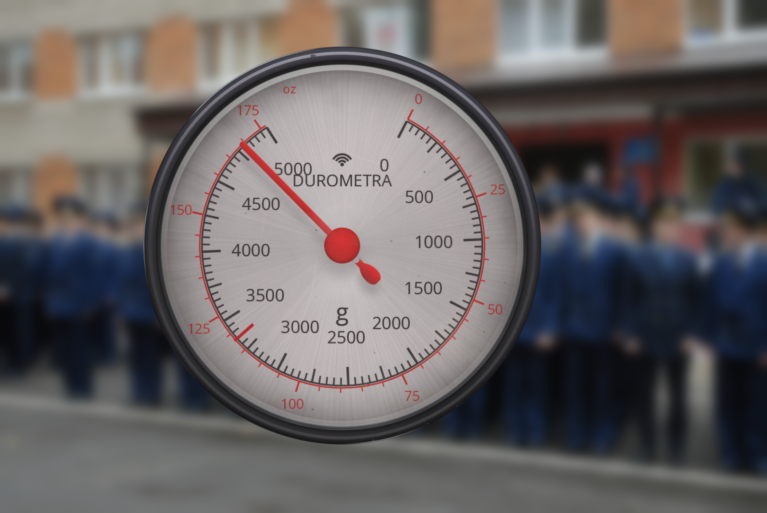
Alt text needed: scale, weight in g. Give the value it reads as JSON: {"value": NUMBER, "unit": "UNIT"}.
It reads {"value": 4800, "unit": "g"}
